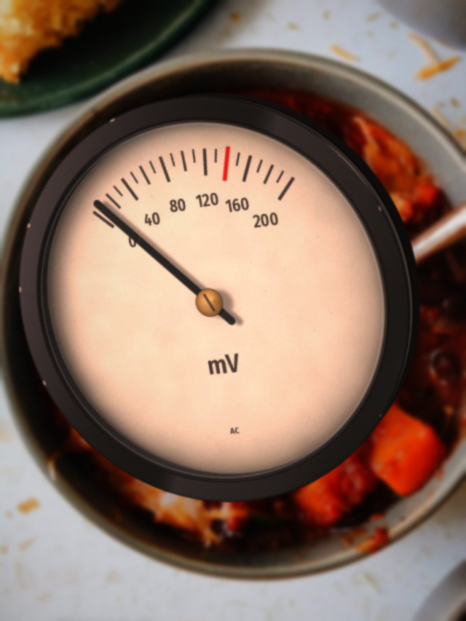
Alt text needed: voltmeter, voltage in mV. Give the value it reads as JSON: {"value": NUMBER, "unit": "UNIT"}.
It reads {"value": 10, "unit": "mV"}
